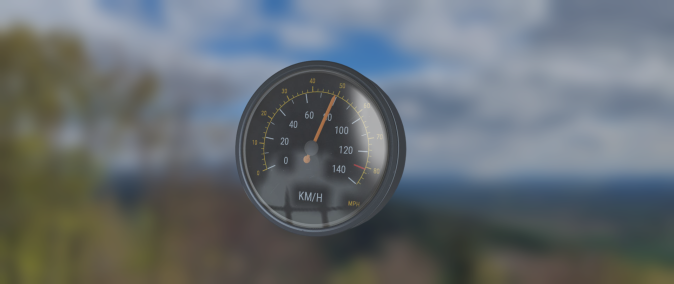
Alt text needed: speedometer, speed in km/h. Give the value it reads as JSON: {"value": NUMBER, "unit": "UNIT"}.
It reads {"value": 80, "unit": "km/h"}
